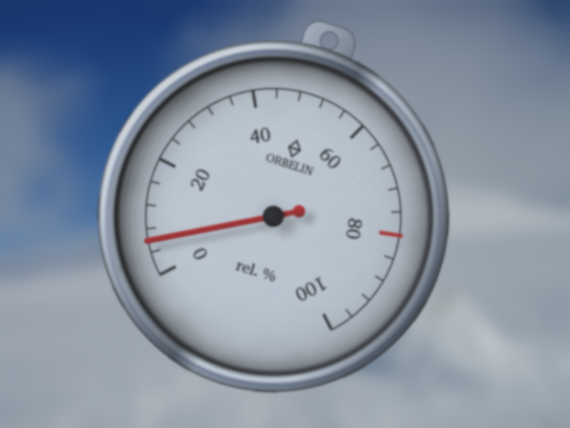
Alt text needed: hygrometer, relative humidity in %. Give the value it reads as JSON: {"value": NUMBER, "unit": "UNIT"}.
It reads {"value": 6, "unit": "%"}
